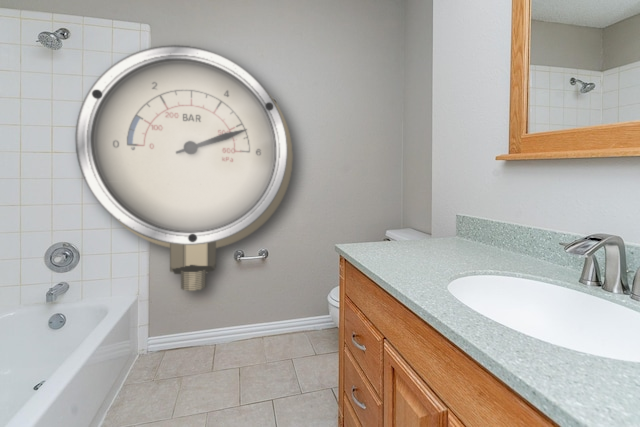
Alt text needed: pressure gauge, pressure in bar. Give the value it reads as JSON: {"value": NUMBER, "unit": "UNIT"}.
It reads {"value": 5.25, "unit": "bar"}
